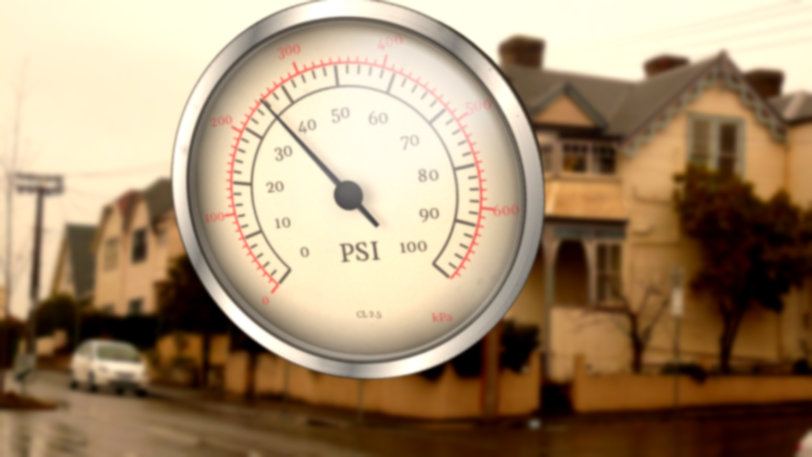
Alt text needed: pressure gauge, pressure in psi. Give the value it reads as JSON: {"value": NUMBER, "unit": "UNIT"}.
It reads {"value": 36, "unit": "psi"}
